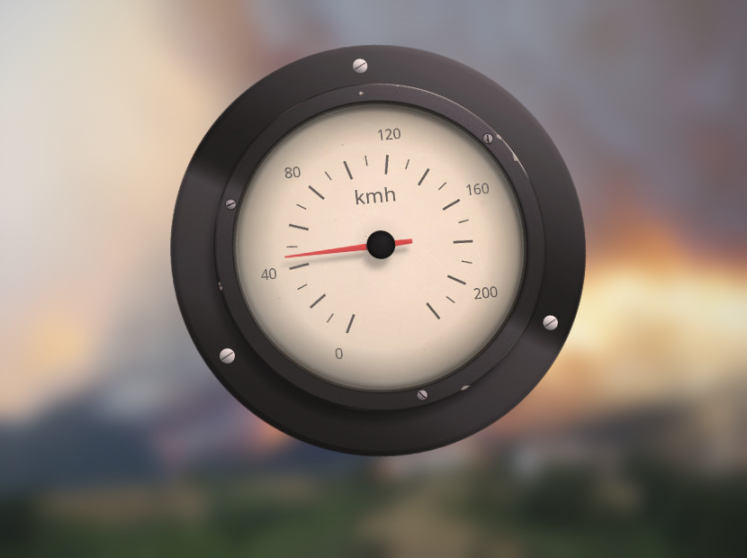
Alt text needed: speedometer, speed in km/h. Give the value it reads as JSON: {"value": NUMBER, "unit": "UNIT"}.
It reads {"value": 45, "unit": "km/h"}
